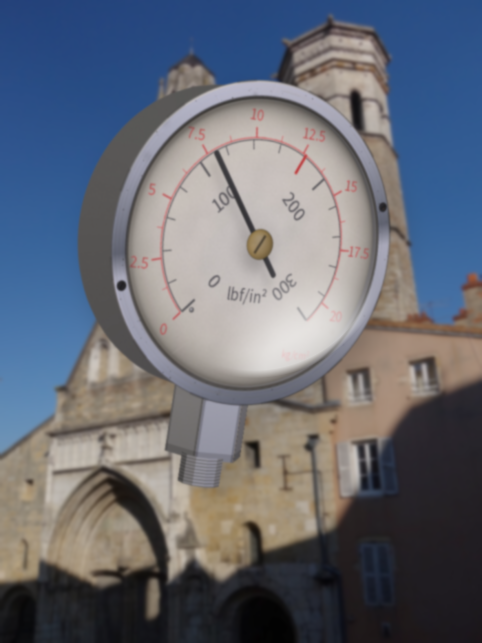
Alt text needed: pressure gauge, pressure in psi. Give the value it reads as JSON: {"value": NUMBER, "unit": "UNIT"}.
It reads {"value": 110, "unit": "psi"}
